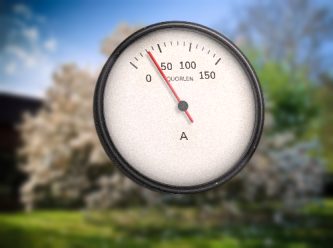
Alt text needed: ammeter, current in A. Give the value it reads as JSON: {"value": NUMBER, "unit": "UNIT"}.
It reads {"value": 30, "unit": "A"}
